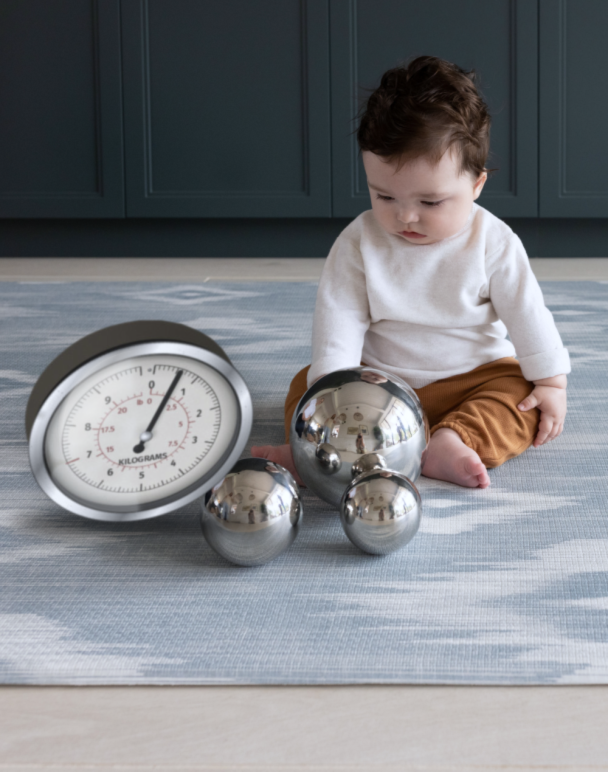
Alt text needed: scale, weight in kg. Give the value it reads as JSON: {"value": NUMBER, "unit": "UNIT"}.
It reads {"value": 0.5, "unit": "kg"}
